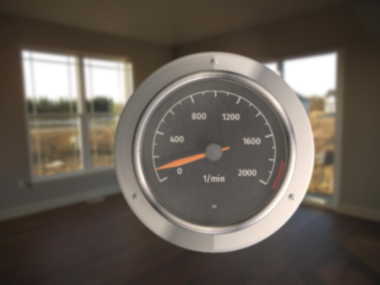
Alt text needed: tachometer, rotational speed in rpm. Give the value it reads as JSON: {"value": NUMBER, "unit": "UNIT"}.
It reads {"value": 100, "unit": "rpm"}
